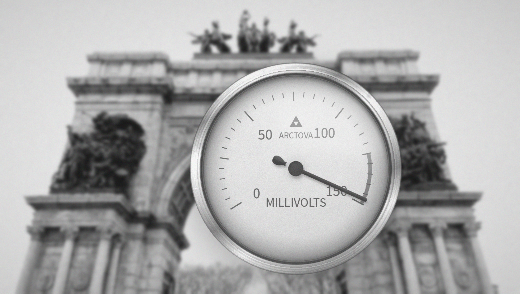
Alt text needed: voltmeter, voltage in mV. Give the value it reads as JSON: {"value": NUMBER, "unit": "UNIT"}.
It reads {"value": 147.5, "unit": "mV"}
